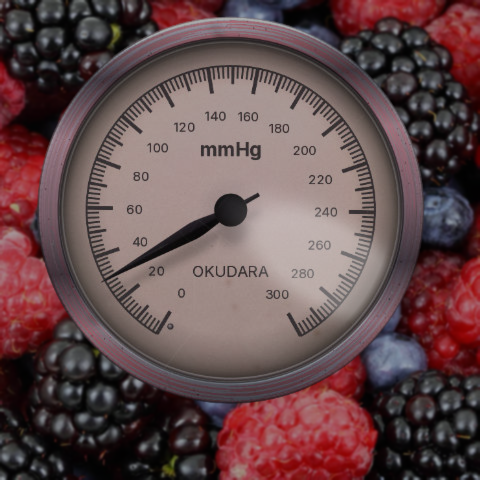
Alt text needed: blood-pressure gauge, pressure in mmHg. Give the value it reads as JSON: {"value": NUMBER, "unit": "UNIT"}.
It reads {"value": 30, "unit": "mmHg"}
